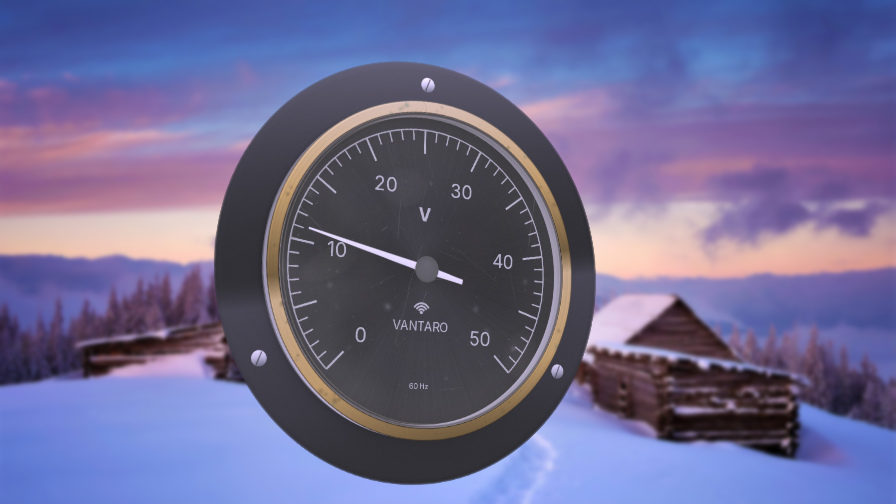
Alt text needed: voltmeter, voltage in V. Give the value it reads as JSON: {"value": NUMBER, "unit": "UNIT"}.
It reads {"value": 11, "unit": "V"}
